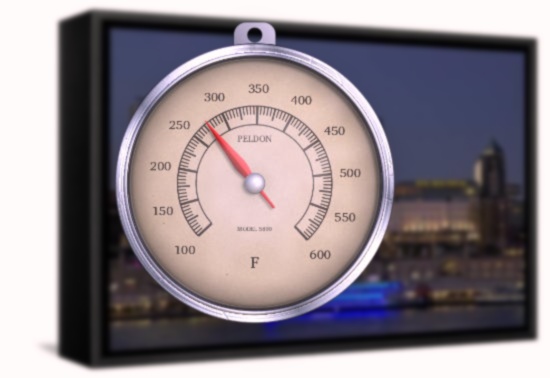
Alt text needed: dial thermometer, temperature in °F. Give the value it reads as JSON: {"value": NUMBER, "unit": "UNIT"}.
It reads {"value": 275, "unit": "°F"}
